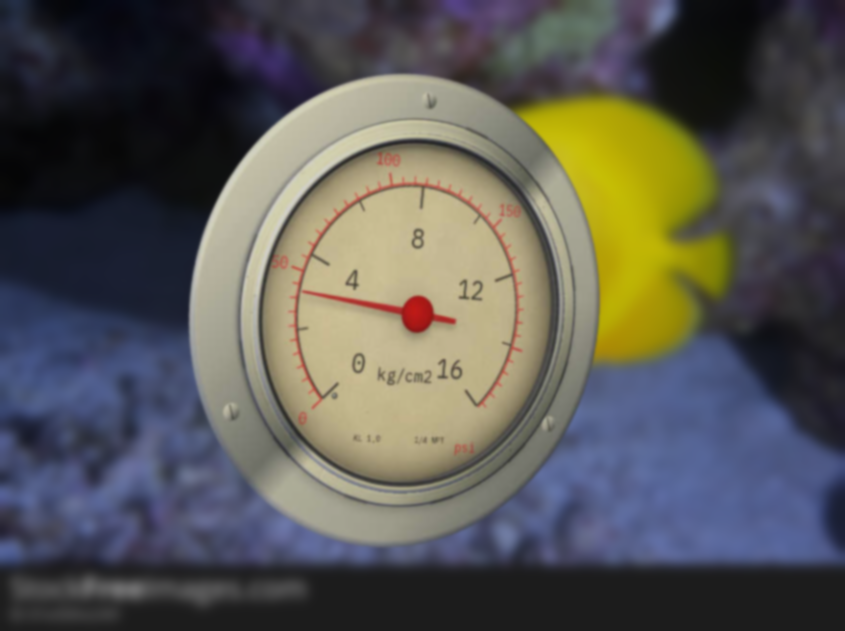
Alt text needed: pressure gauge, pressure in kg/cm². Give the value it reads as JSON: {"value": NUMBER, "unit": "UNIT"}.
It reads {"value": 3, "unit": "kg/cm²"}
